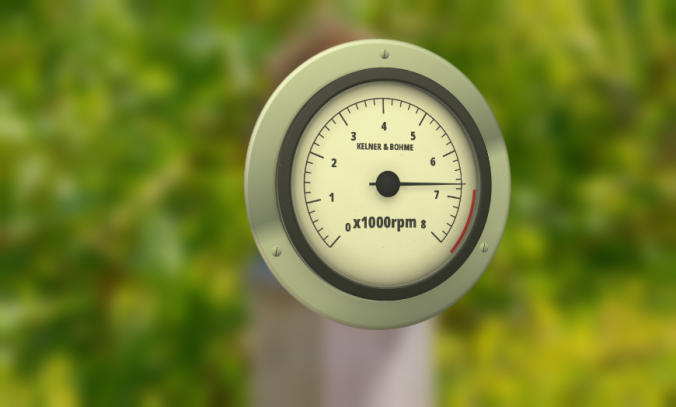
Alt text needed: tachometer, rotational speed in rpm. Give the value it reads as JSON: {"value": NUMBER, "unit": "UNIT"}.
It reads {"value": 6700, "unit": "rpm"}
